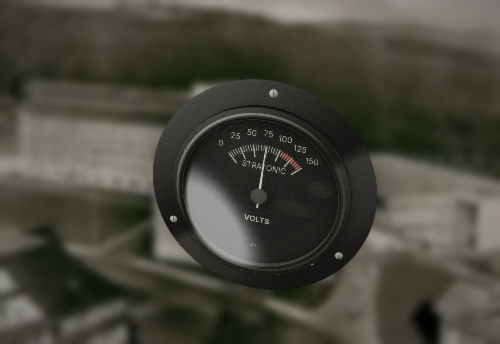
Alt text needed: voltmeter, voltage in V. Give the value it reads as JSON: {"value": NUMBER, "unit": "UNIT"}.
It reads {"value": 75, "unit": "V"}
